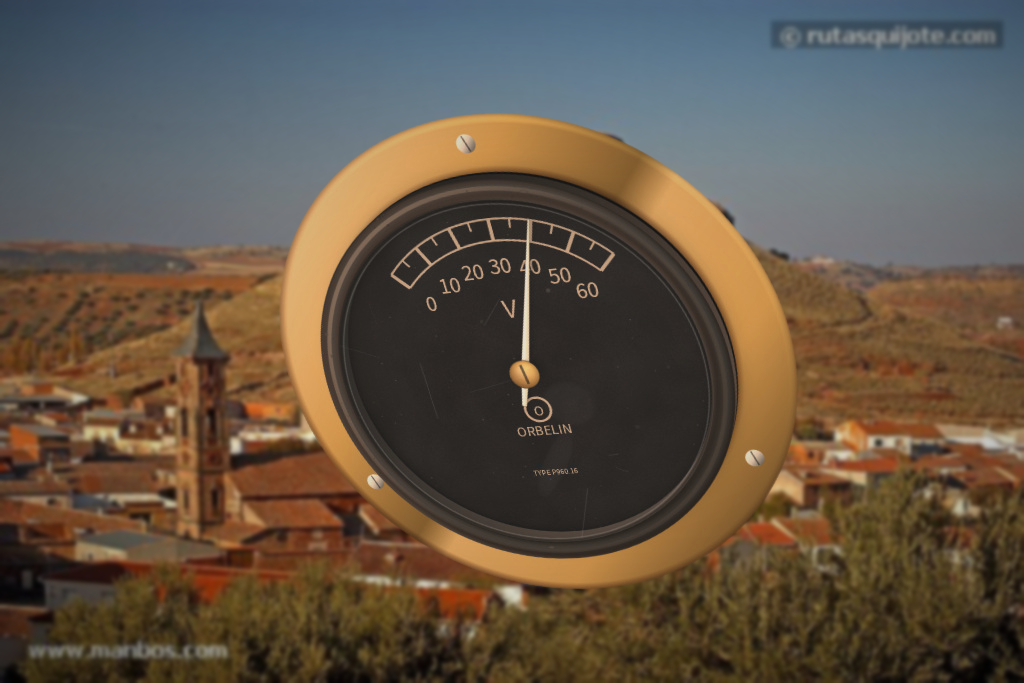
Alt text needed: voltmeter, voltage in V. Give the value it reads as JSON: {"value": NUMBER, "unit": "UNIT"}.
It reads {"value": 40, "unit": "V"}
